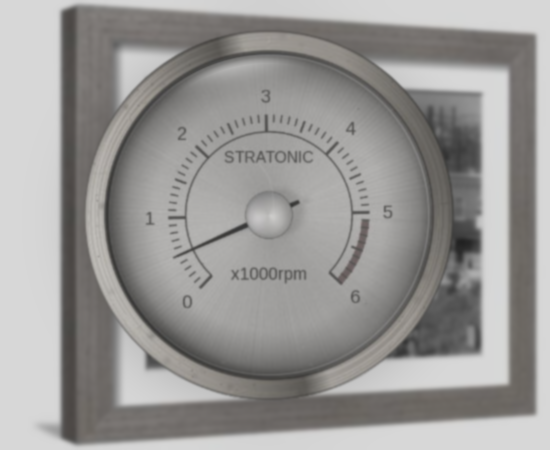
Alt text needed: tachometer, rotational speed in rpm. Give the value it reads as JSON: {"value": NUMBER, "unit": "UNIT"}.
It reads {"value": 500, "unit": "rpm"}
